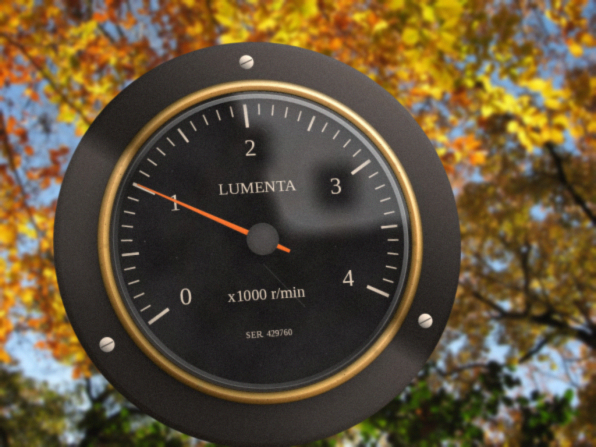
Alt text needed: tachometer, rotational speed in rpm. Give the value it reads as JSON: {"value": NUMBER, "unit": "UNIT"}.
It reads {"value": 1000, "unit": "rpm"}
